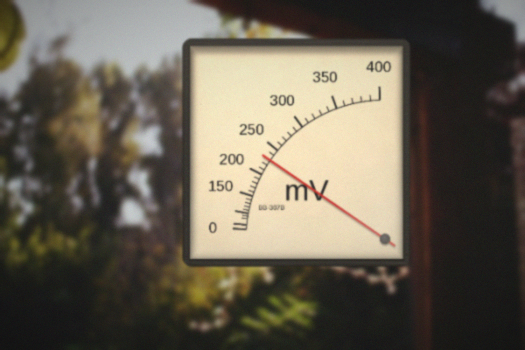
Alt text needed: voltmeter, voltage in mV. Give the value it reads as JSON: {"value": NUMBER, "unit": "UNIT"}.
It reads {"value": 230, "unit": "mV"}
